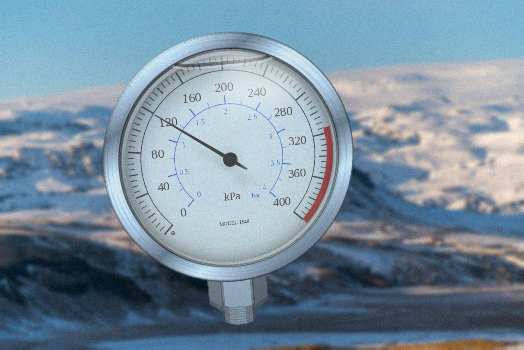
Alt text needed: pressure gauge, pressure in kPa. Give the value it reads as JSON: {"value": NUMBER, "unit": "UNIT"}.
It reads {"value": 120, "unit": "kPa"}
